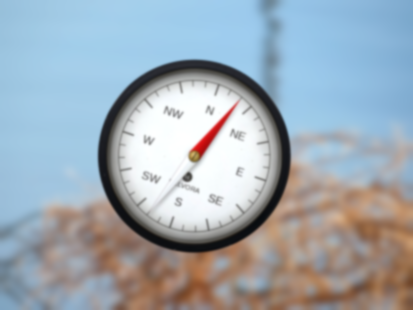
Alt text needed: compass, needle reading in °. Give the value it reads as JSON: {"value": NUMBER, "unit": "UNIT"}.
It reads {"value": 20, "unit": "°"}
